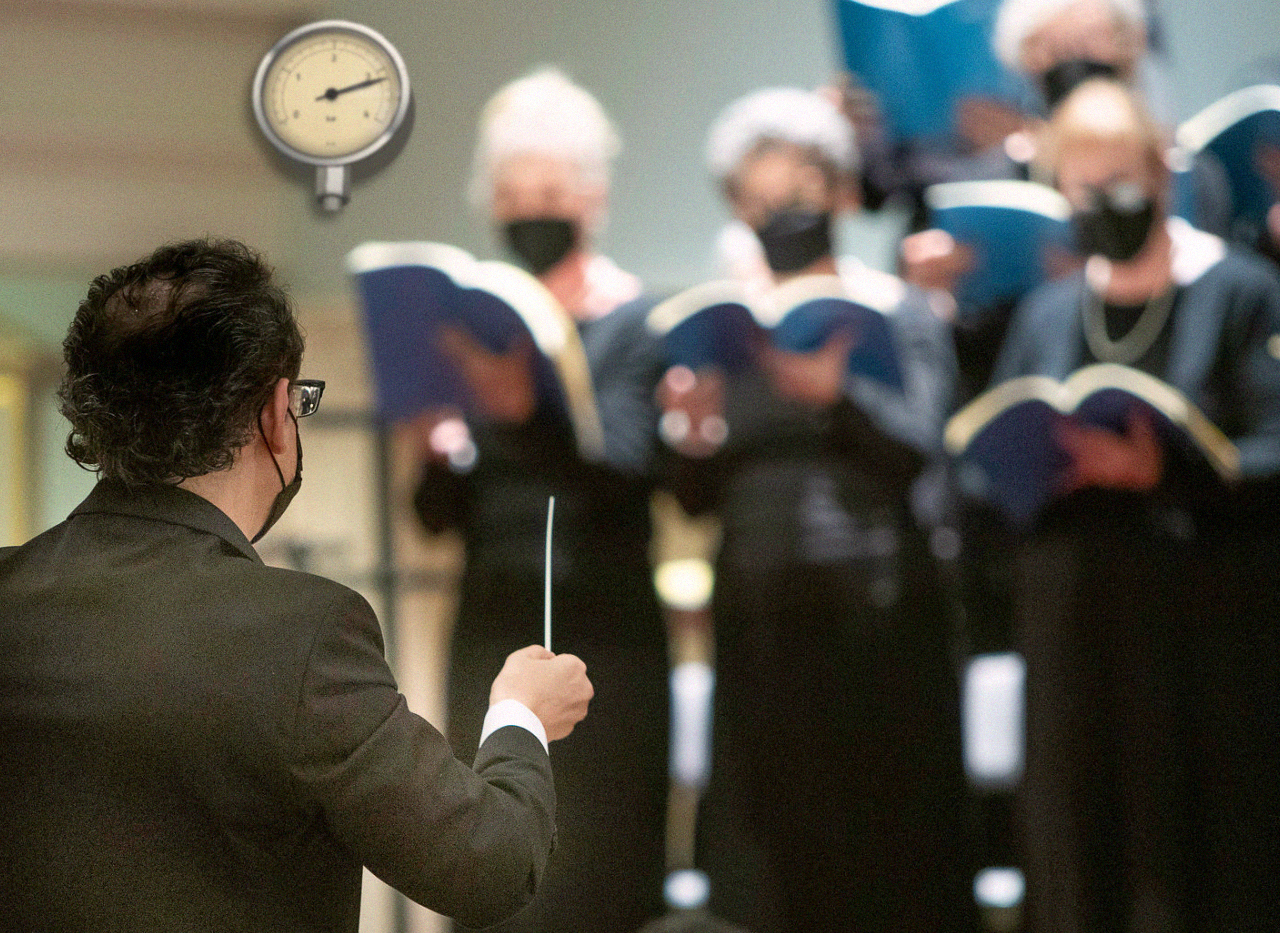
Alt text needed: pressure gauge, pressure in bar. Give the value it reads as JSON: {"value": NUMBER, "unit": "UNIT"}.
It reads {"value": 3.2, "unit": "bar"}
